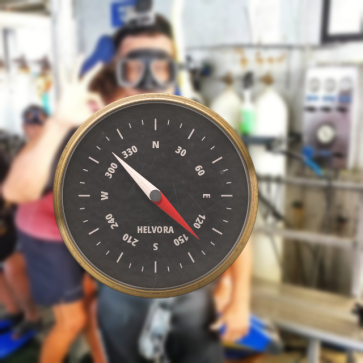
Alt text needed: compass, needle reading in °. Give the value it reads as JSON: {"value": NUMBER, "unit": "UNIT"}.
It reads {"value": 135, "unit": "°"}
